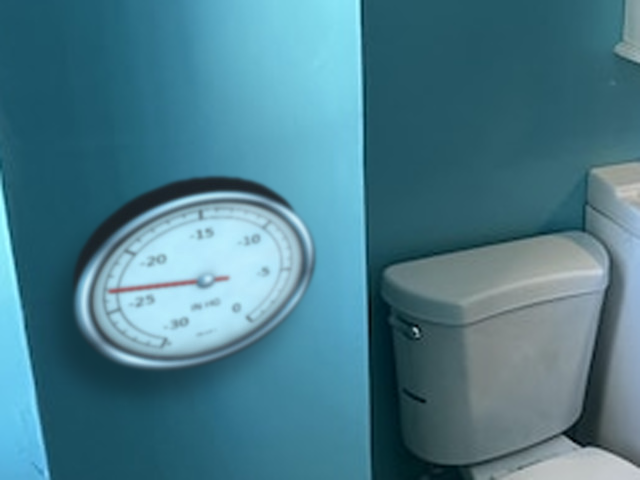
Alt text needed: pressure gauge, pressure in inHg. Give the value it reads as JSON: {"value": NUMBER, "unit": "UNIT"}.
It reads {"value": -23, "unit": "inHg"}
